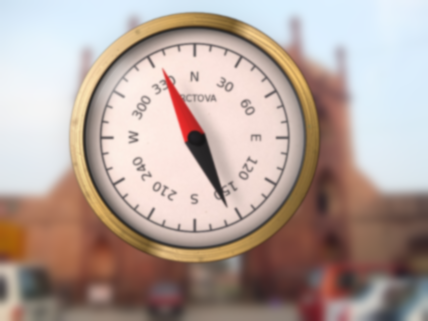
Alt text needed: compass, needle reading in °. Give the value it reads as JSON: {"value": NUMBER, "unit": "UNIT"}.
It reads {"value": 335, "unit": "°"}
